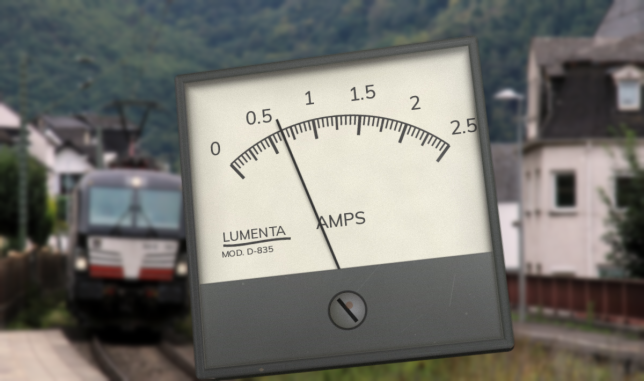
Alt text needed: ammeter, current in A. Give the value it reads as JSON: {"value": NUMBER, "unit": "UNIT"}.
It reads {"value": 0.65, "unit": "A"}
